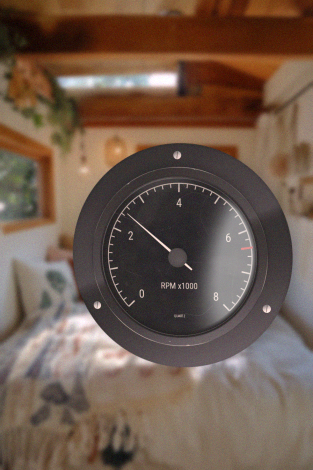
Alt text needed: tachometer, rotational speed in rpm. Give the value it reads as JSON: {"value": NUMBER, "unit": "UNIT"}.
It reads {"value": 2500, "unit": "rpm"}
